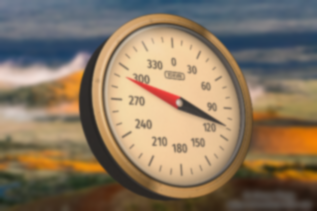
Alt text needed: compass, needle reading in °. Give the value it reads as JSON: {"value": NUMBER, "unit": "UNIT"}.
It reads {"value": 290, "unit": "°"}
